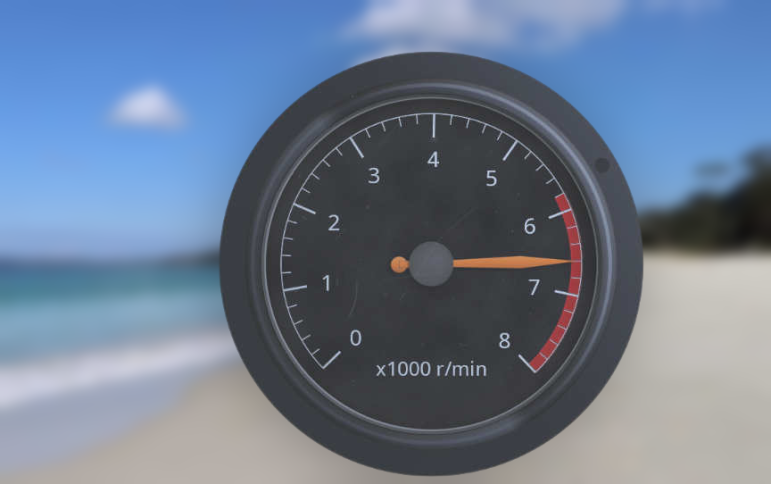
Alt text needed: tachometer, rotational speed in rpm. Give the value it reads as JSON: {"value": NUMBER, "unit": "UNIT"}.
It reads {"value": 6600, "unit": "rpm"}
